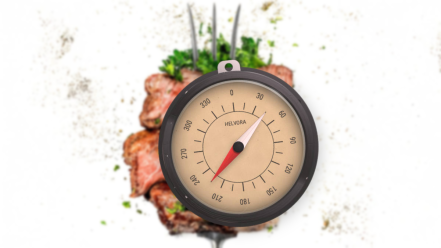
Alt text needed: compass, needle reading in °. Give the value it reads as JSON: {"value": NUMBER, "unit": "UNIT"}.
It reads {"value": 225, "unit": "°"}
